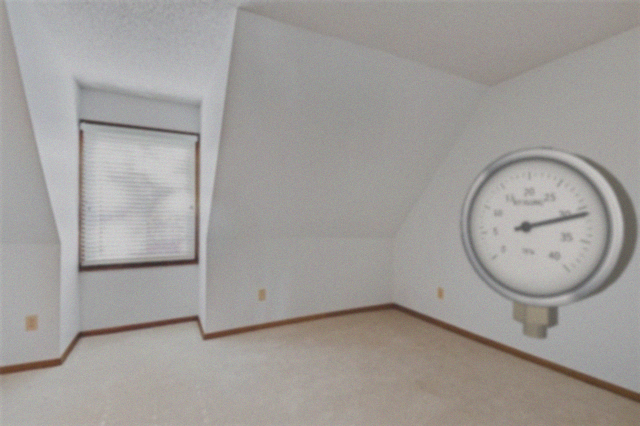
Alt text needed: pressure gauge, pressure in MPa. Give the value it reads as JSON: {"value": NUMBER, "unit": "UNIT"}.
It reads {"value": 31, "unit": "MPa"}
